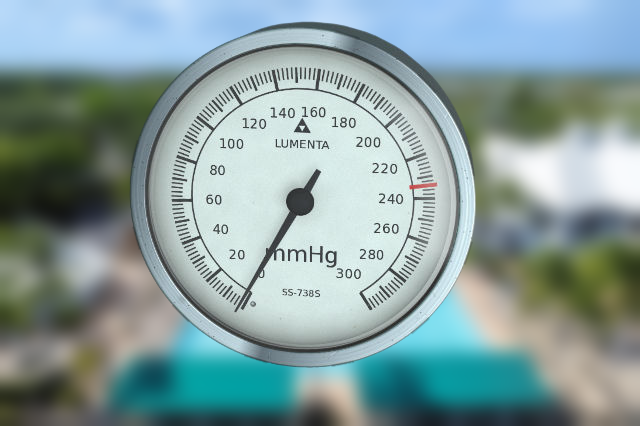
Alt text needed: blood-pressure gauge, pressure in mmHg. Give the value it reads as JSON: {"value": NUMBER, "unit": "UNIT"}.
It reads {"value": 2, "unit": "mmHg"}
